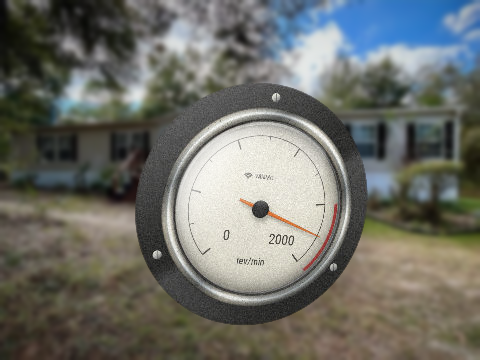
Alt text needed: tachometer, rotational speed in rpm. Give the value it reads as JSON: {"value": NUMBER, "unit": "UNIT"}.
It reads {"value": 1800, "unit": "rpm"}
